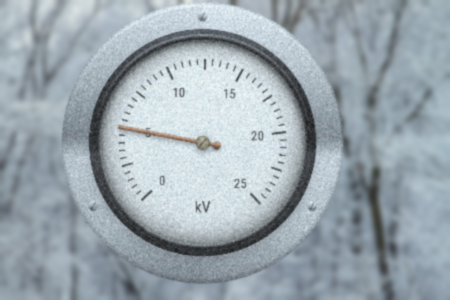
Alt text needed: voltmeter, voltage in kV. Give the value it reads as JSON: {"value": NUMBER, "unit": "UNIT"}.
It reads {"value": 5, "unit": "kV"}
